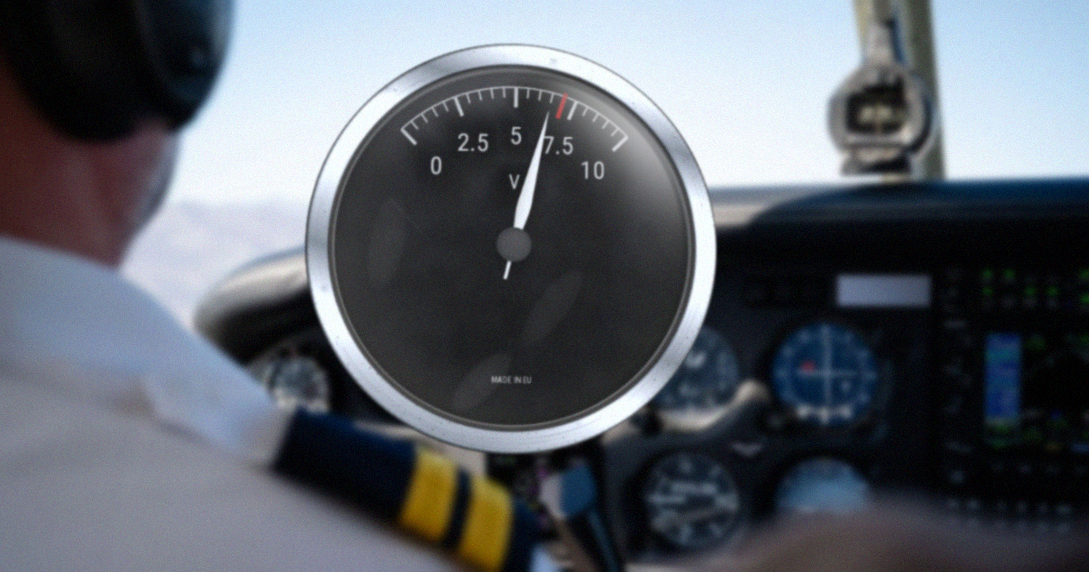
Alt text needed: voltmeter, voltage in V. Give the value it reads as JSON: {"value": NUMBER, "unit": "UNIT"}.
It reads {"value": 6.5, "unit": "V"}
